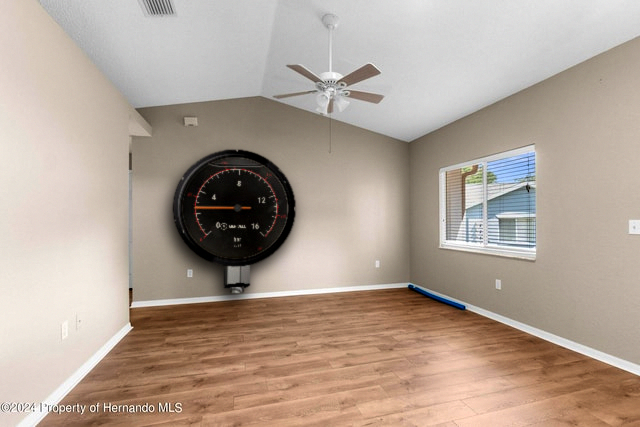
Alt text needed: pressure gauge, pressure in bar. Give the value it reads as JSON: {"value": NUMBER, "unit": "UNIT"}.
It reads {"value": 2.5, "unit": "bar"}
